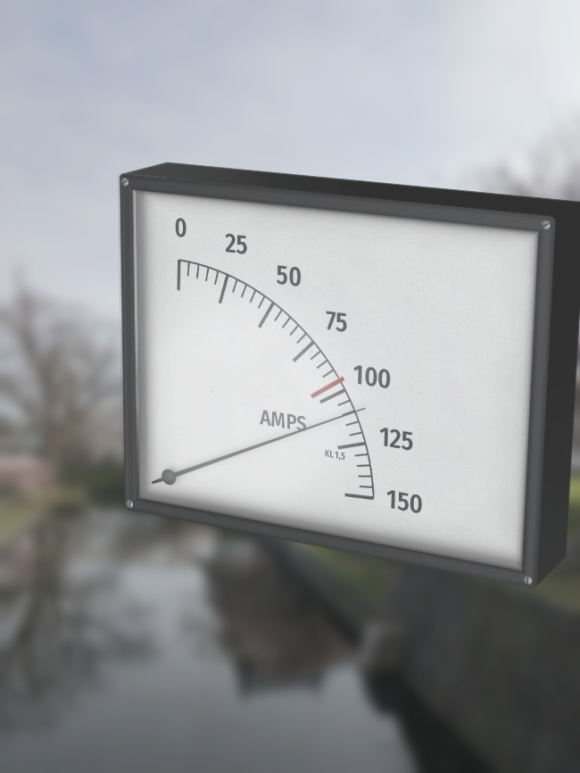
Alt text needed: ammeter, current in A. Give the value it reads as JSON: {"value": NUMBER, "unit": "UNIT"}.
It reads {"value": 110, "unit": "A"}
